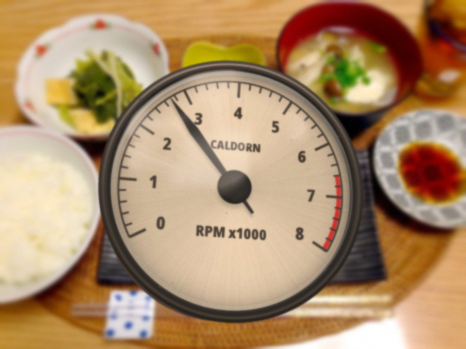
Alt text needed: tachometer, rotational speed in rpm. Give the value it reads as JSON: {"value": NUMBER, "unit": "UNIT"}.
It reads {"value": 2700, "unit": "rpm"}
